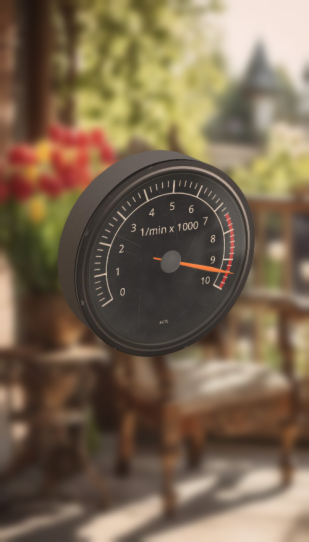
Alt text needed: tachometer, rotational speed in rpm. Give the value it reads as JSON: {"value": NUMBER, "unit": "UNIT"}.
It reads {"value": 9400, "unit": "rpm"}
